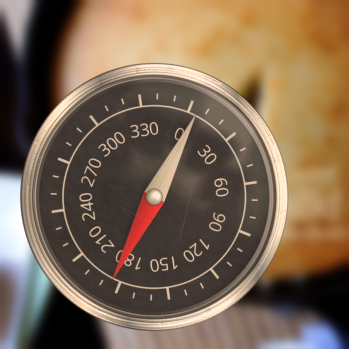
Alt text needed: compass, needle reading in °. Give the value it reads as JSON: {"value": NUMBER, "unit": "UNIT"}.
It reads {"value": 185, "unit": "°"}
